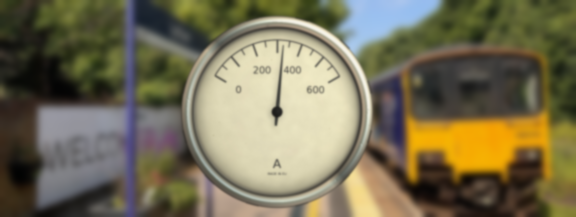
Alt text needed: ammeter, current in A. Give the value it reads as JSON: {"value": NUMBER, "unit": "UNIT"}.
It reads {"value": 325, "unit": "A"}
